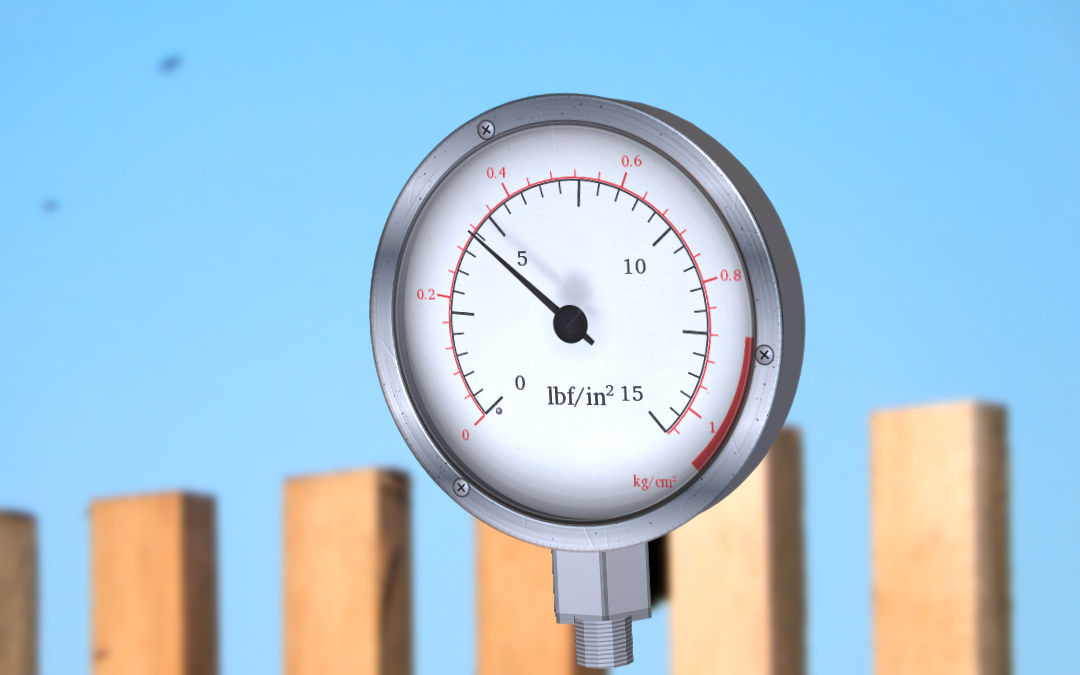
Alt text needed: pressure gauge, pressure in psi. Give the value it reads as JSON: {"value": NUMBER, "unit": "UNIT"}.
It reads {"value": 4.5, "unit": "psi"}
